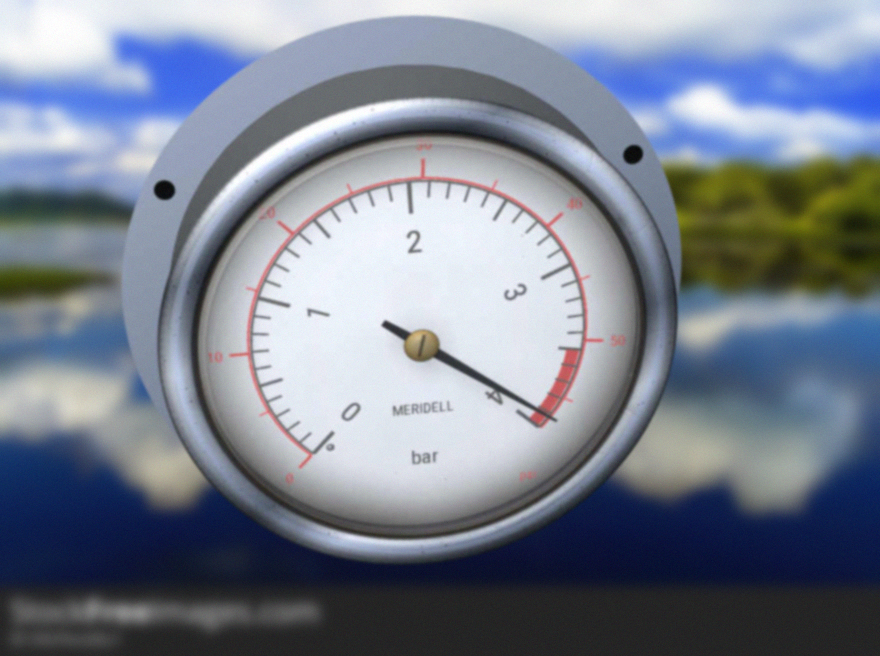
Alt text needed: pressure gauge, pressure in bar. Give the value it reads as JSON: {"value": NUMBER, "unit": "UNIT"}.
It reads {"value": 3.9, "unit": "bar"}
